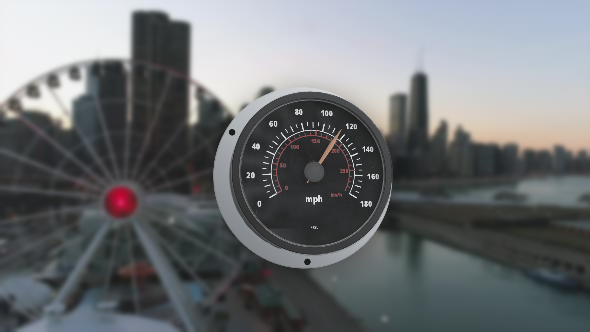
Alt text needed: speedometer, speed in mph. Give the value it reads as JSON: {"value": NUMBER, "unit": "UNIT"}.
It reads {"value": 115, "unit": "mph"}
